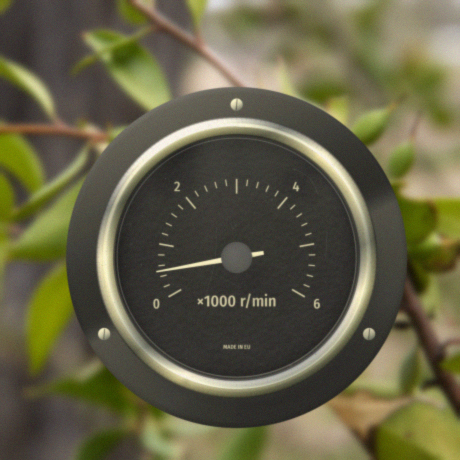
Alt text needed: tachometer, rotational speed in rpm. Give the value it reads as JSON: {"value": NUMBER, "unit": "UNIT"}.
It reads {"value": 500, "unit": "rpm"}
